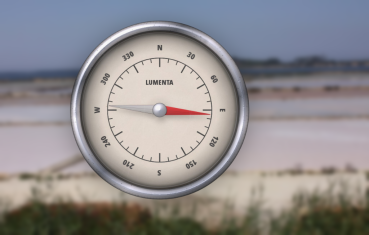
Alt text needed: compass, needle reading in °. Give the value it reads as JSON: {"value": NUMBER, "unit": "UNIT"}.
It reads {"value": 95, "unit": "°"}
